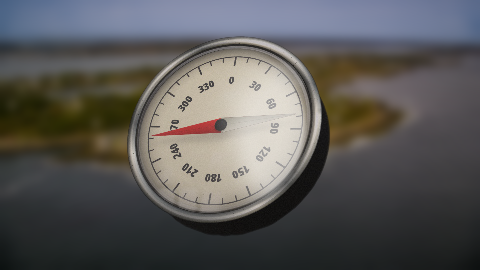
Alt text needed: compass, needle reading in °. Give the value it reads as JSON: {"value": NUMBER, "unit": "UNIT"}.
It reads {"value": 260, "unit": "°"}
